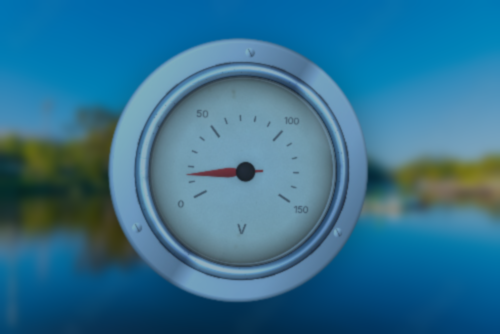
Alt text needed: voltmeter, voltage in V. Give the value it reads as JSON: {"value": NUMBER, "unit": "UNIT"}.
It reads {"value": 15, "unit": "V"}
